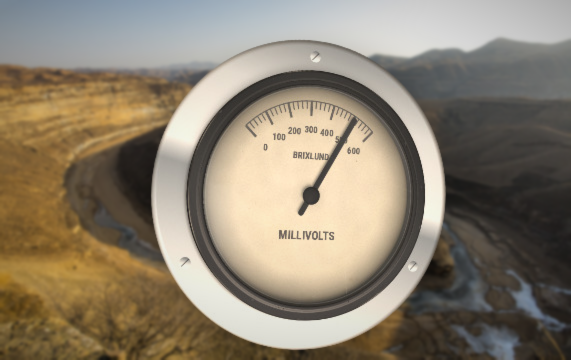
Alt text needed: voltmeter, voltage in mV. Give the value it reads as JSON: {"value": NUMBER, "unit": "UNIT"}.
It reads {"value": 500, "unit": "mV"}
